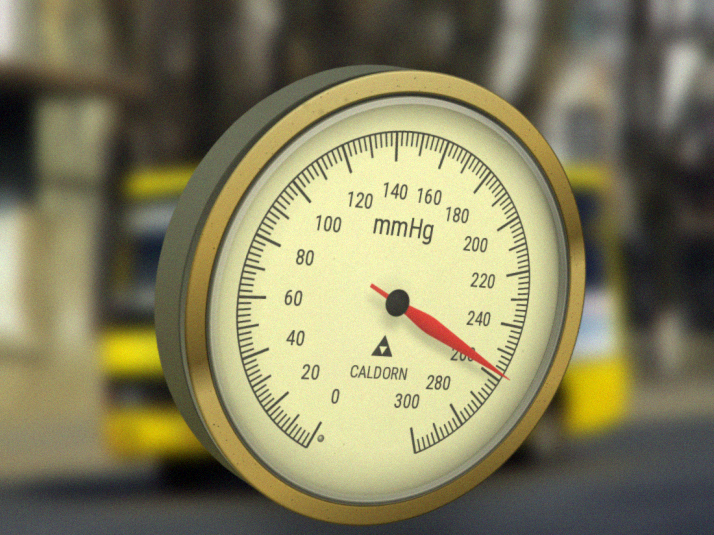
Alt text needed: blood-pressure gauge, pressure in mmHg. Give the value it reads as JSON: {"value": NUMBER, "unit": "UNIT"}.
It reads {"value": 258, "unit": "mmHg"}
